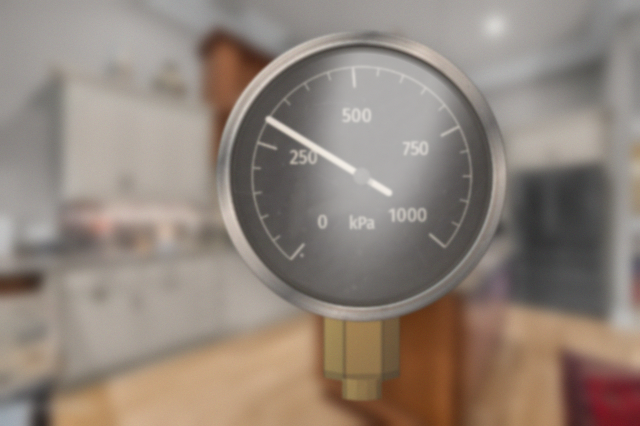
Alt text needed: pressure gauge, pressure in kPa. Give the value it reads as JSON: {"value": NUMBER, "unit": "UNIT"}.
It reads {"value": 300, "unit": "kPa"}
